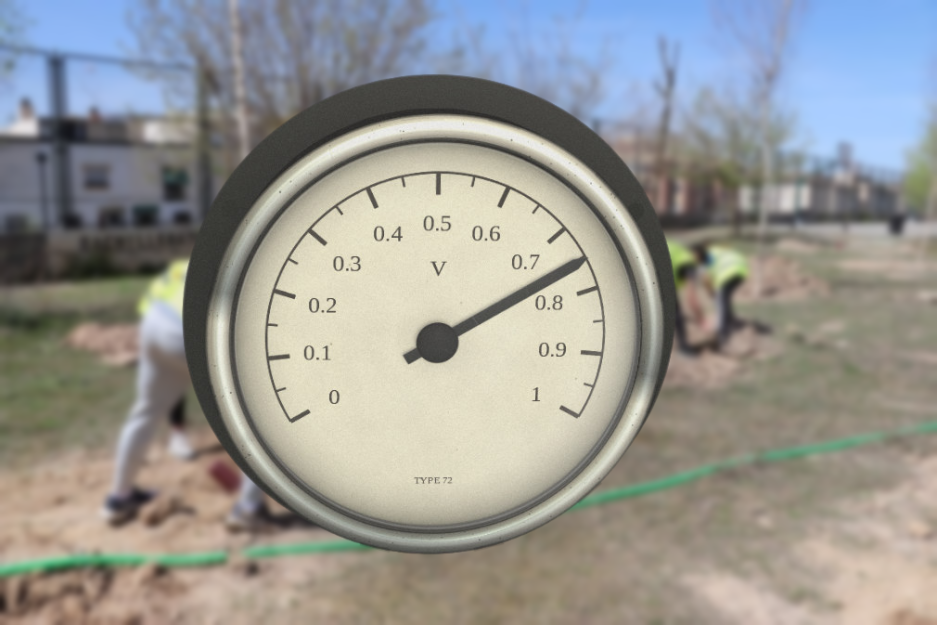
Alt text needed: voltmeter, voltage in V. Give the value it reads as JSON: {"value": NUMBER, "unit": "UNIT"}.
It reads {"value": 0.75, "unit": "V"}
